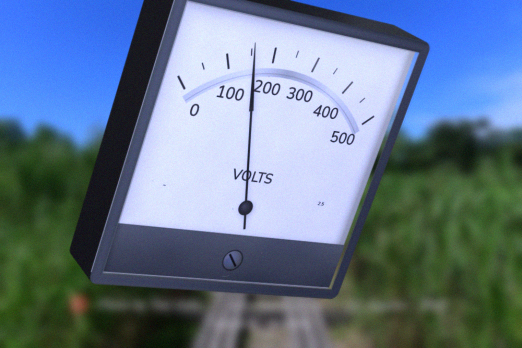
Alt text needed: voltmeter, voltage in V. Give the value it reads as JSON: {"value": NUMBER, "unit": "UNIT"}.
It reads {"value": 150, "unit": "V"}
